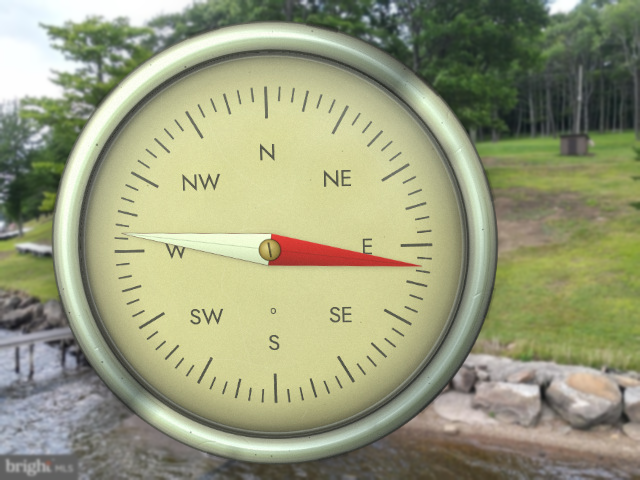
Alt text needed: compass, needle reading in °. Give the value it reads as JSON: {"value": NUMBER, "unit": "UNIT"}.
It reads {"value": 97.5, "unit": "°"}
